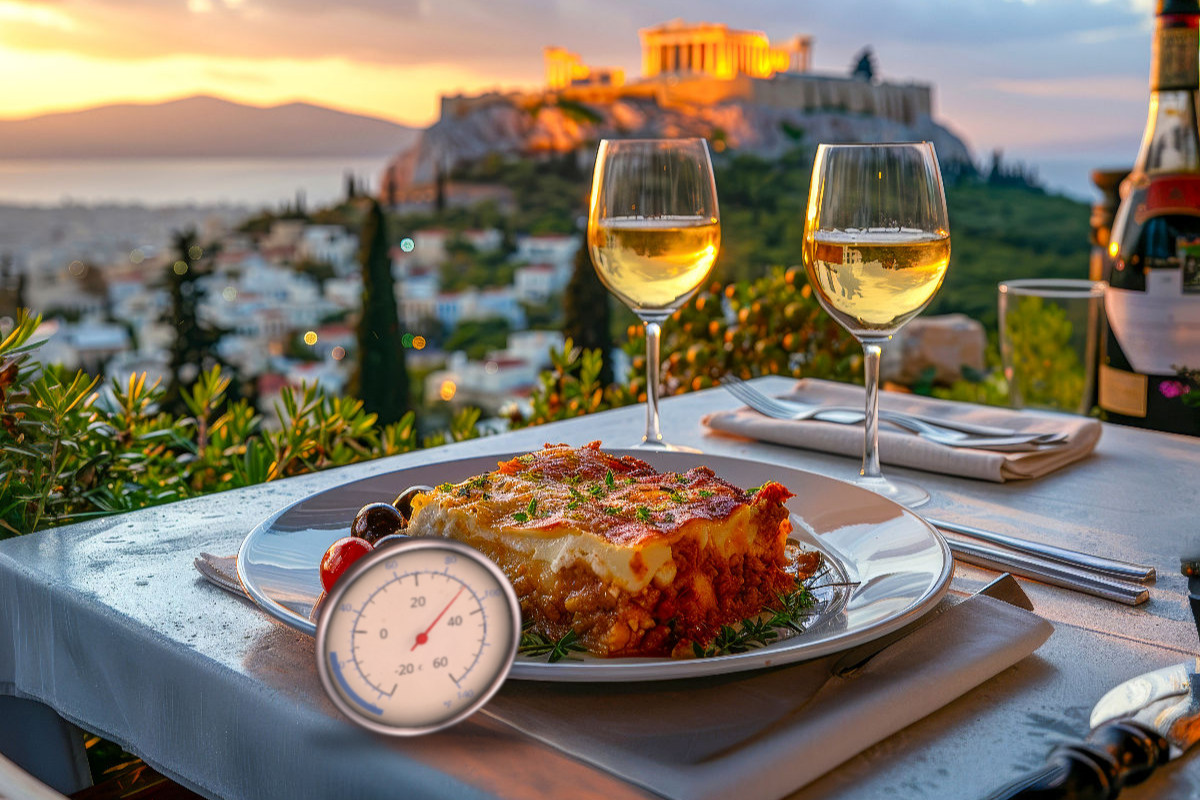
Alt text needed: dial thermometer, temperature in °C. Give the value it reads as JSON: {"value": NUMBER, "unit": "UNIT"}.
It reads {"value": 32, "unit": "°C"}
